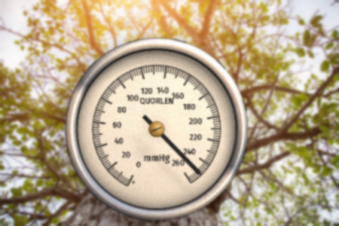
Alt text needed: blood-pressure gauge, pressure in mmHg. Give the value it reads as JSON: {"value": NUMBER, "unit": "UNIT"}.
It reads {"value": 250, "unit": "mmHg"}
